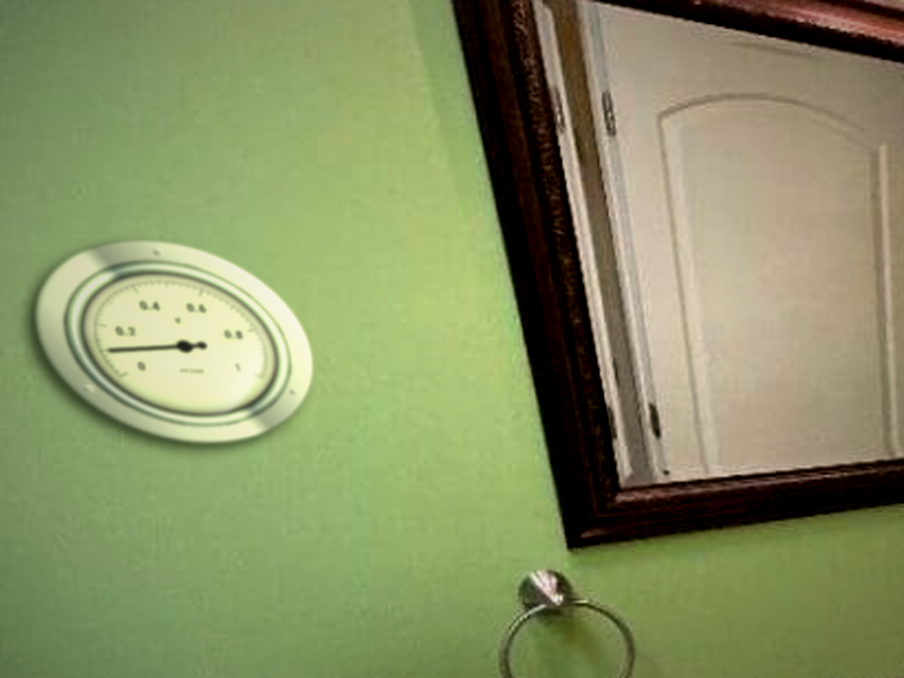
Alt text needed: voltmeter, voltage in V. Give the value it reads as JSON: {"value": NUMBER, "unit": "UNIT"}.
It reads {"value": 0.1, "unit": "V"}
